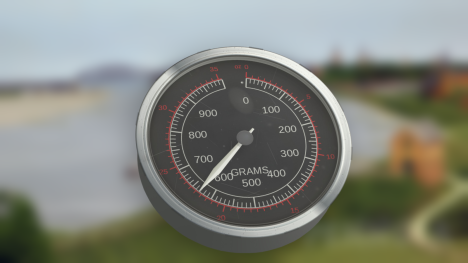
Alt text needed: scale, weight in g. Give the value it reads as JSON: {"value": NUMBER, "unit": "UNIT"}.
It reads {"value": 630, "unit": "g"}
